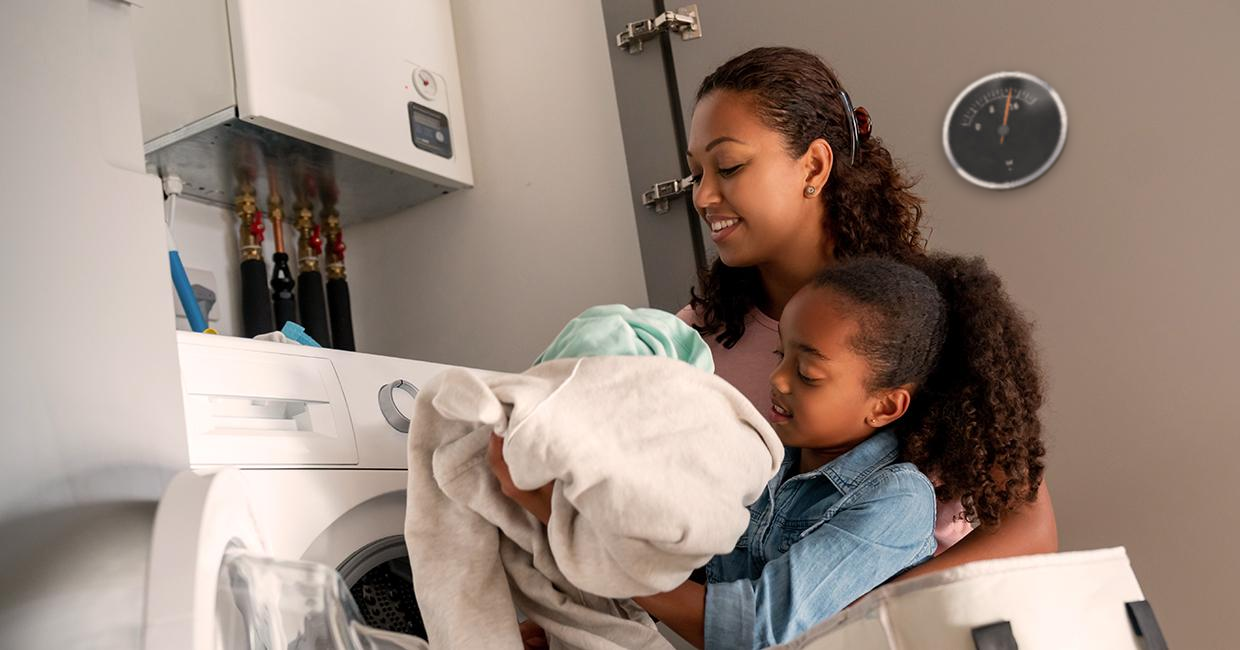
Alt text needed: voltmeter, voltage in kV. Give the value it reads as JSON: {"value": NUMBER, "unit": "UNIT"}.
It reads {"value": 14, "unit": "kV"}
